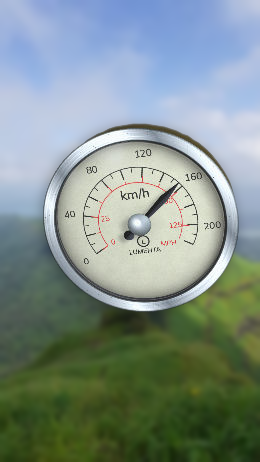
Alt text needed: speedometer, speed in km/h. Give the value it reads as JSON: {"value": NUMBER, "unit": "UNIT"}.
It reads {"value": 155, "unit": "km/h"}
